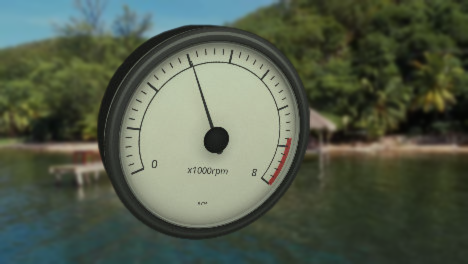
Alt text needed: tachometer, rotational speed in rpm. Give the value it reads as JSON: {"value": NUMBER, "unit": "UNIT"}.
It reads {"value": 3000, "unit": "rpm"}
